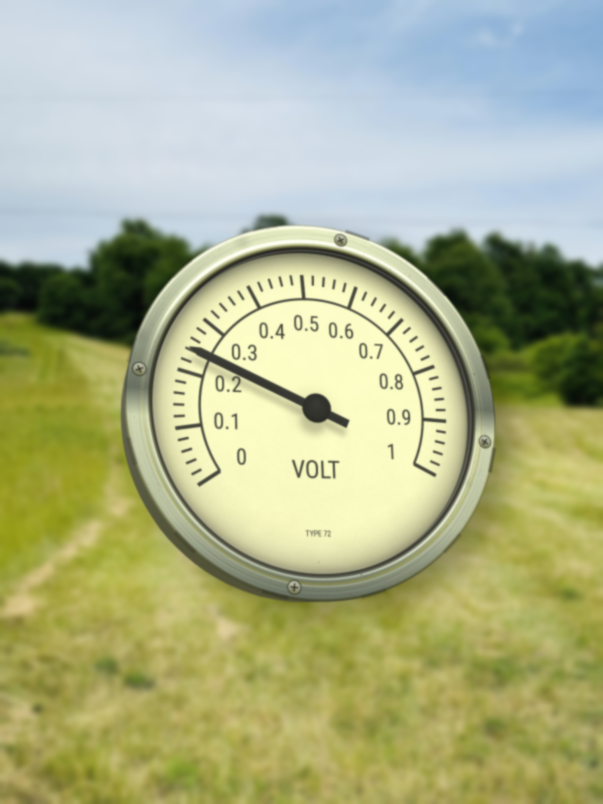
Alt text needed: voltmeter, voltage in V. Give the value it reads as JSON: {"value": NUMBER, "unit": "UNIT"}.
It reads {"value": 0.24, "unit": "V"}
